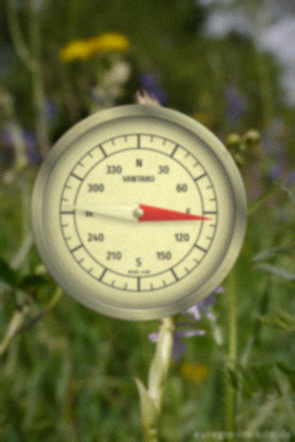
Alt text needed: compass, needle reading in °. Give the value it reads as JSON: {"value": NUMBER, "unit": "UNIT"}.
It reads {"value": 95, "unit": "°"}
